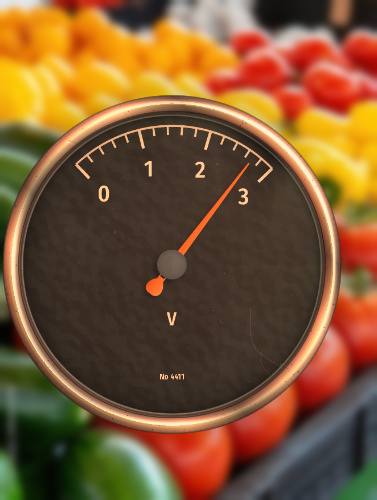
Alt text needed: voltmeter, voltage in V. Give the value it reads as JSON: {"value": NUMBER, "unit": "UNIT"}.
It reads {"value": 2.7, "unit": "V"}
